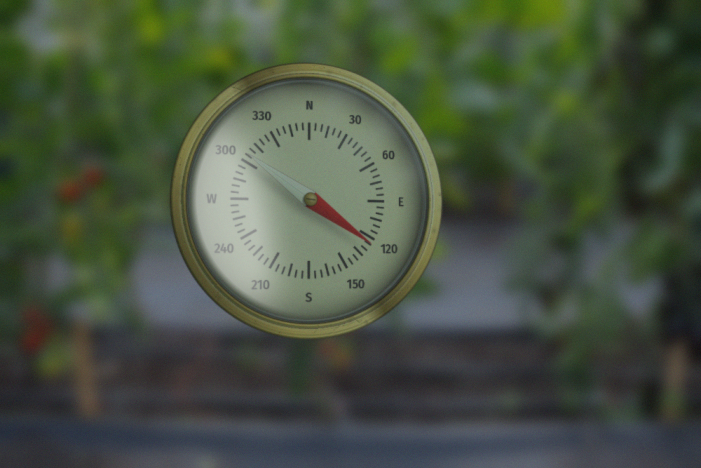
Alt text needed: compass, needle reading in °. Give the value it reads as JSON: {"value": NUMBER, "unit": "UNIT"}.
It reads {"value": 125, "unit": "°"}
